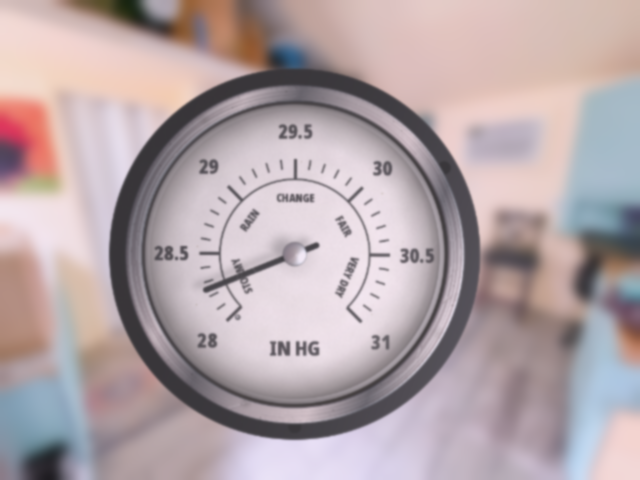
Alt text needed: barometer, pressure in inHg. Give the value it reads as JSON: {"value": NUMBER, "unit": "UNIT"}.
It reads {"value": 28.25, "unit": "inHg"}
